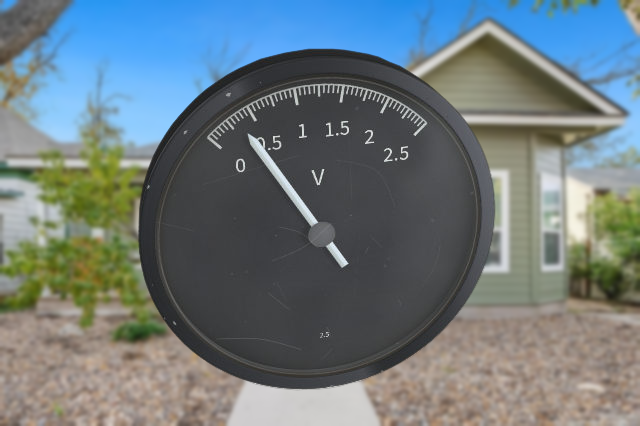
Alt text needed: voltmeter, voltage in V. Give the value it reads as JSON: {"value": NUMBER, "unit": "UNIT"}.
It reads {"value": 0.35, "unit": "V"}
